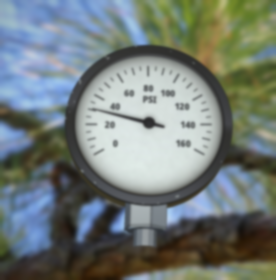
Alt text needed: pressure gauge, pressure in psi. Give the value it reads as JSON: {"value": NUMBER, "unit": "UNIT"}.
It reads {"value": 30, "unit": "psi"}
